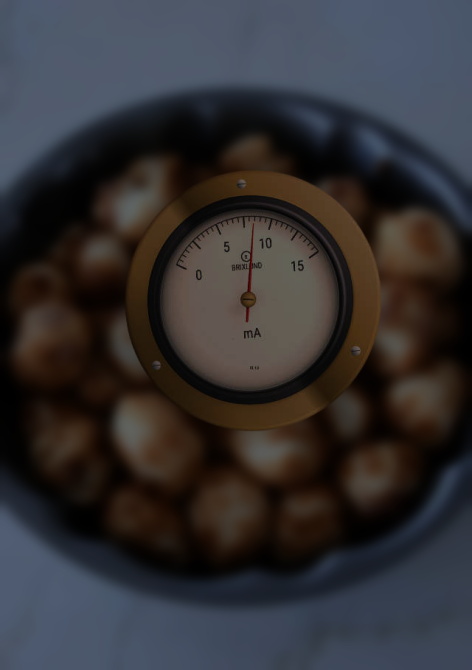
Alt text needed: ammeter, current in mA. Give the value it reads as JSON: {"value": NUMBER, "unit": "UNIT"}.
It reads {"value": 8.5, "unit": "mA"}
